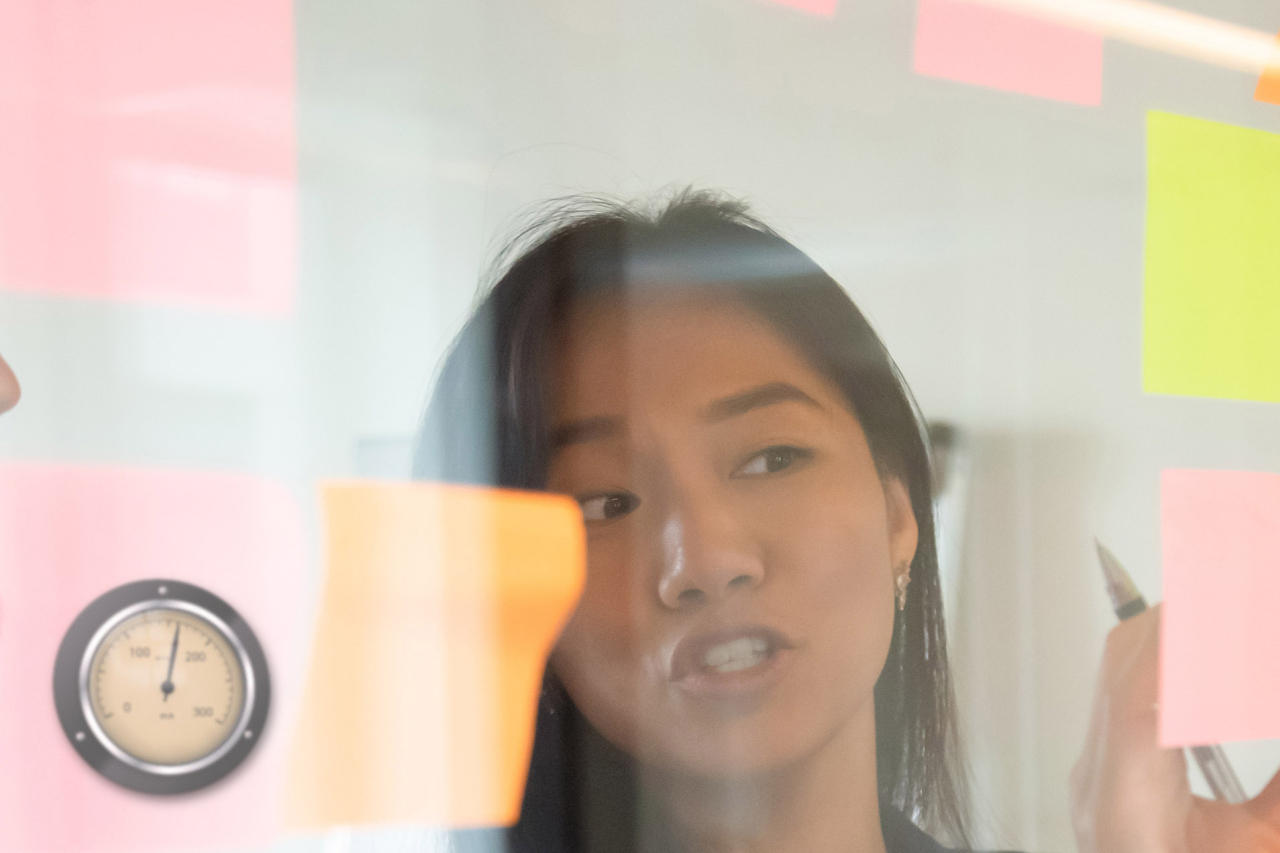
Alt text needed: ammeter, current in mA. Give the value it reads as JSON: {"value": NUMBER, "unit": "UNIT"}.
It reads {"value": 160, "unit": "mA"}
